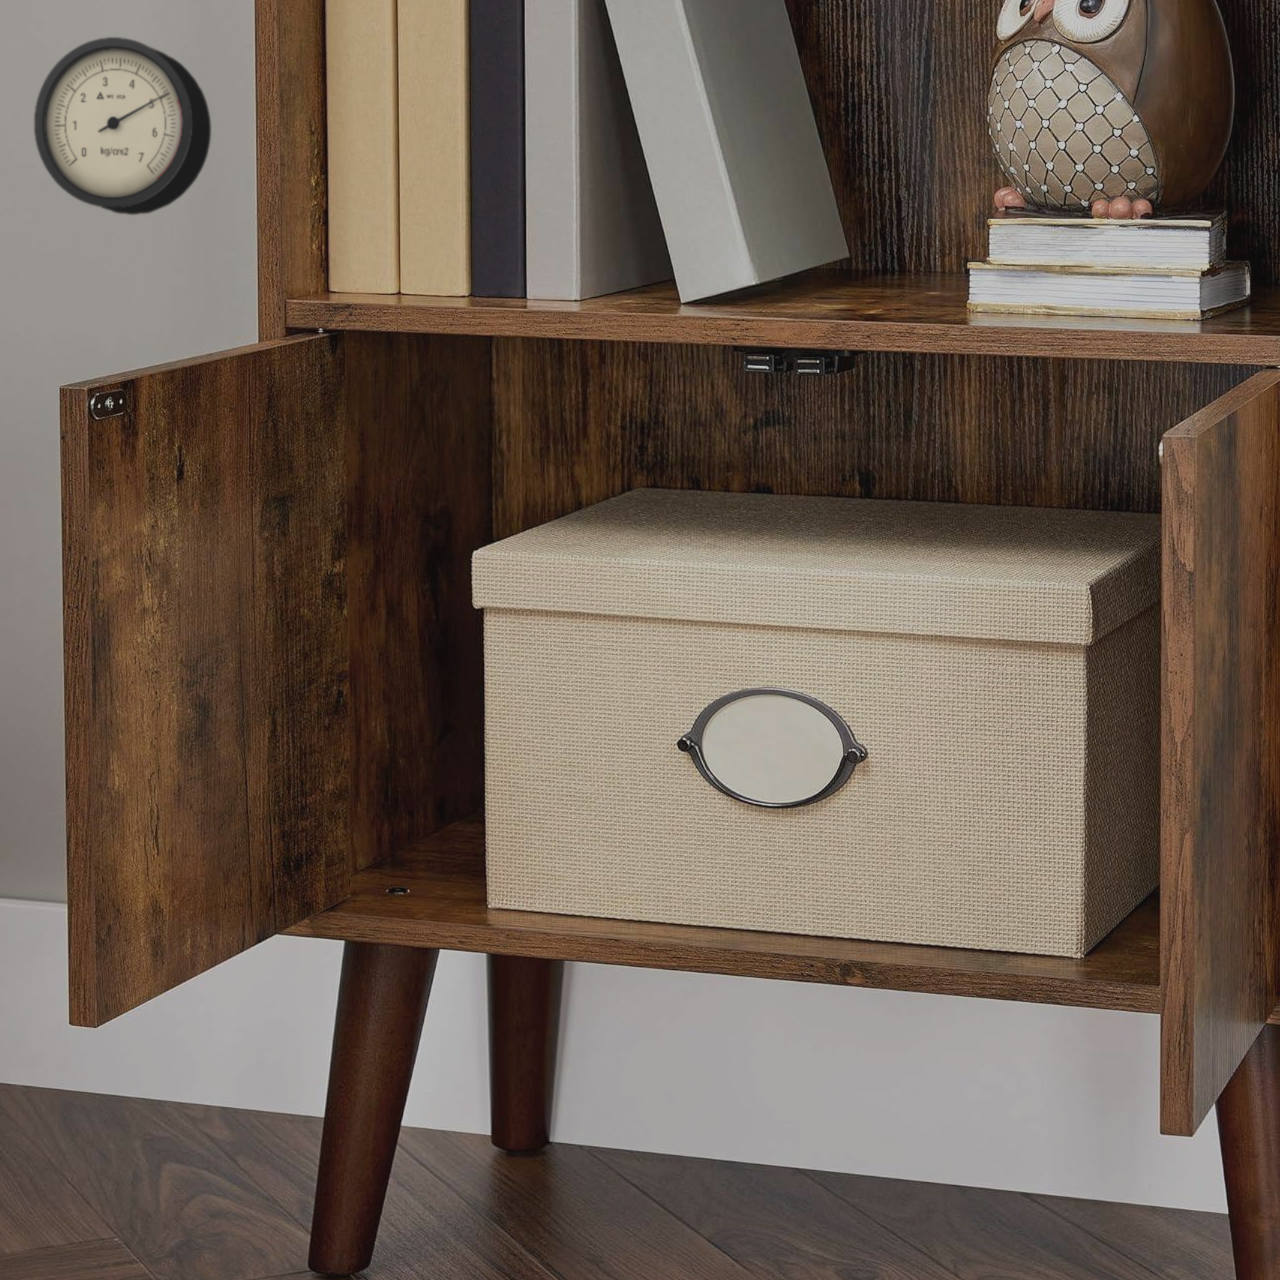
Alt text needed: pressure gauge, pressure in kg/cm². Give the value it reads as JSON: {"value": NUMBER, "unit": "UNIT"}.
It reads {"value": 5, "unit": "kg/cm²"}
